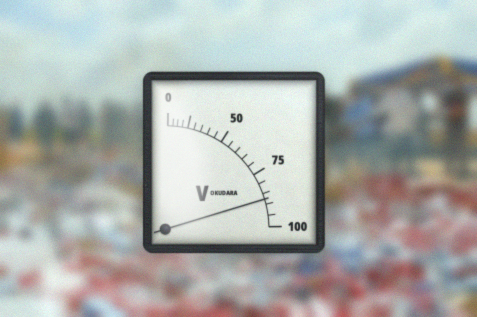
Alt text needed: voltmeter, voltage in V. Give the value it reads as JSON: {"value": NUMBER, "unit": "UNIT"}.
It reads {"value": 87.5, "unit": "V"}
